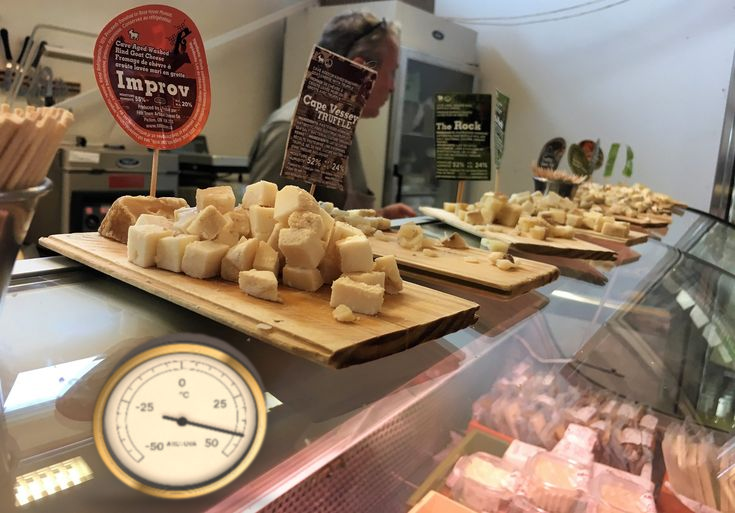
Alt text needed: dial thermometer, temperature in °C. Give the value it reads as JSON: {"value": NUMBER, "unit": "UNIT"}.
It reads {"value": 40, "unit": "°C"}
